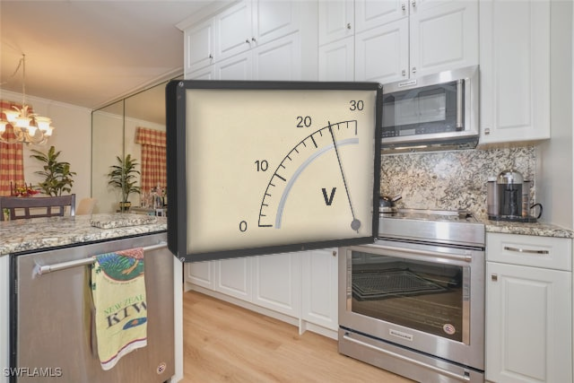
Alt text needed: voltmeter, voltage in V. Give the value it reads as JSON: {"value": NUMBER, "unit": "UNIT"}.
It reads {"value": 24, "unit": "V"}
